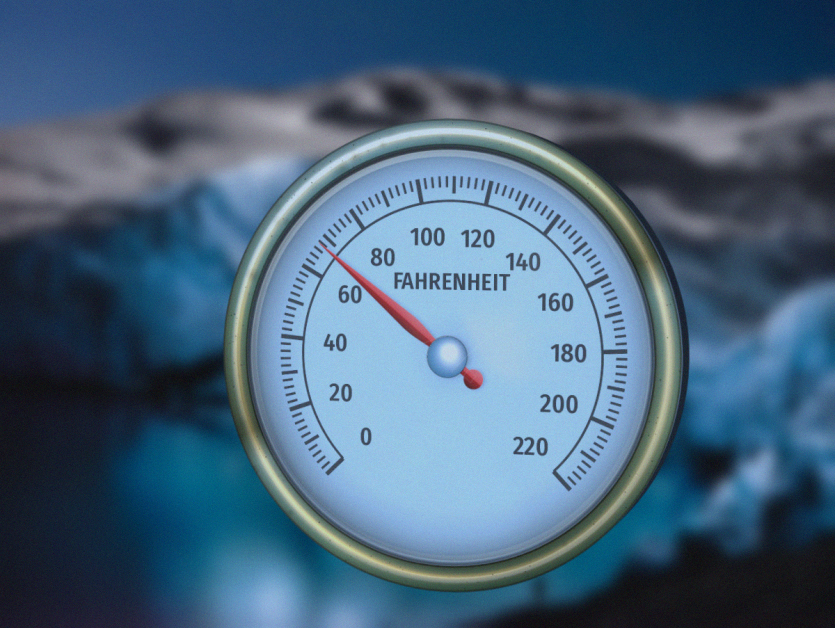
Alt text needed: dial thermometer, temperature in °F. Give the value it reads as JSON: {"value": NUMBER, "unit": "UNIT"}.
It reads {"value": 68, "unit": "°F"}
